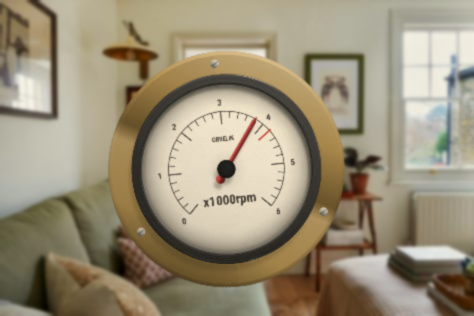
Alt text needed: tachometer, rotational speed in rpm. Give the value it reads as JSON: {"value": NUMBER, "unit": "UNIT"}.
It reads {"value": 3800, "unit": "rpm"}
